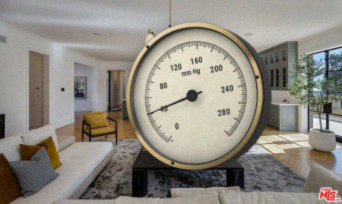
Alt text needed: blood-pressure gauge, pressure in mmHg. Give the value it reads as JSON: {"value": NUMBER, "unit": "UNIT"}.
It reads {"value": 40, "unit": "mmHg"}
